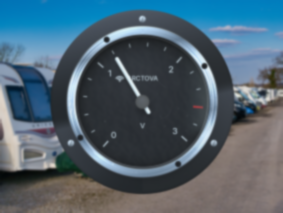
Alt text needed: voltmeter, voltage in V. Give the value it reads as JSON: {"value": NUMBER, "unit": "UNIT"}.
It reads {"value": 1.2, "unit": "V"}
